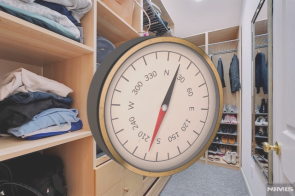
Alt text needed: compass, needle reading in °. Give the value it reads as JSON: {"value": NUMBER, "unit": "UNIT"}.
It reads {"value": 195, "unit": "°"}
